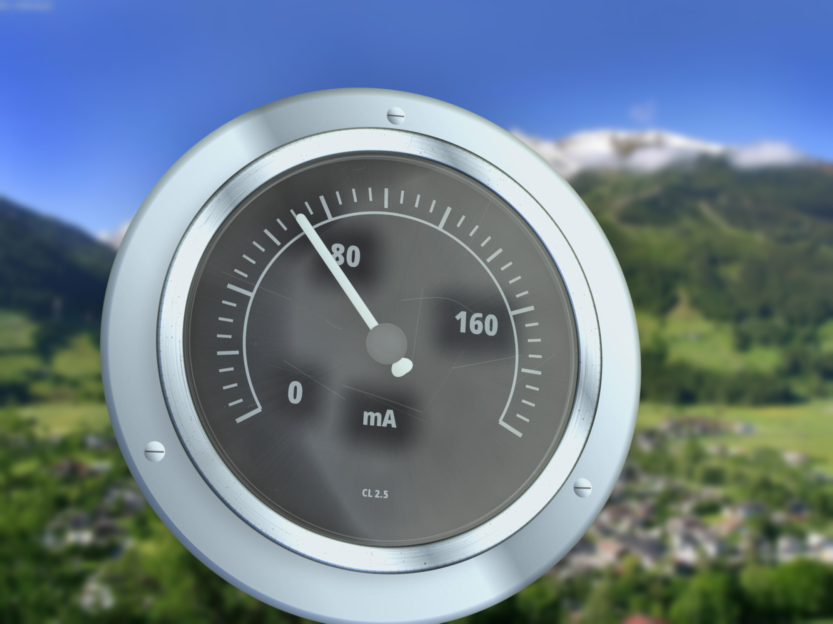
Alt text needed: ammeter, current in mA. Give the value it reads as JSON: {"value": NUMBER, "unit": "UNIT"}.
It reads {"value": 70, "unit": "mA"}
